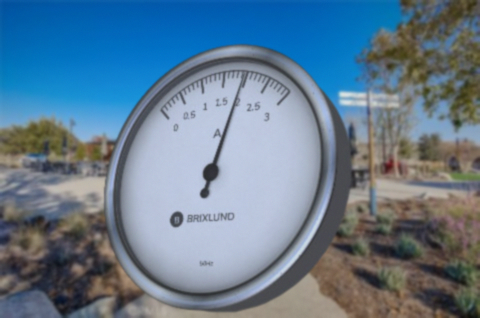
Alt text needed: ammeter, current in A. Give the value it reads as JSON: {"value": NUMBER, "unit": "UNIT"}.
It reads {"value": 2, "unit": "A"}
